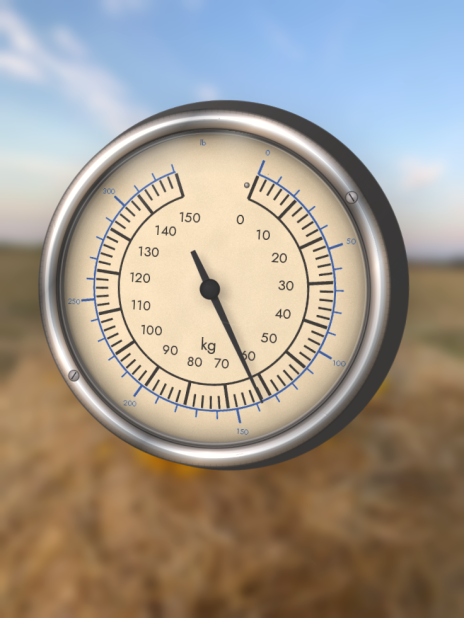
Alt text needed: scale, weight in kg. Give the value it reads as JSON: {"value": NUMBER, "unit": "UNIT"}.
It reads {"value": 62, "unit": "kg"}
